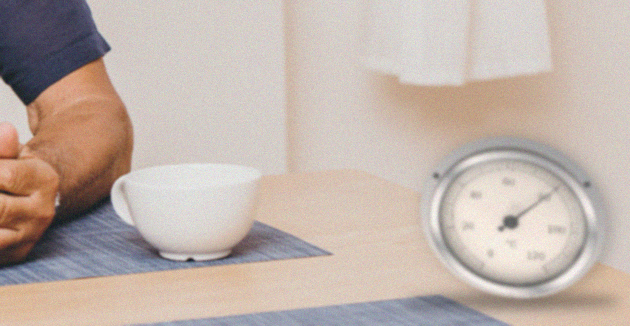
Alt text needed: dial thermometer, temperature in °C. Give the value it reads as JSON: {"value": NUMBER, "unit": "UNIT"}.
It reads {"value": 80, "unit": "°C"}
